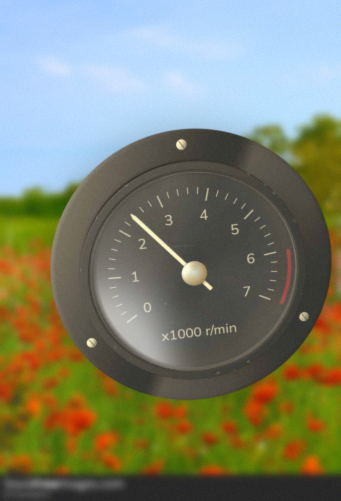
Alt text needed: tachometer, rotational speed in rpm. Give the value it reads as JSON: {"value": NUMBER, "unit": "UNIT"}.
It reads {"value": 2400, "unit": "rpm"}
